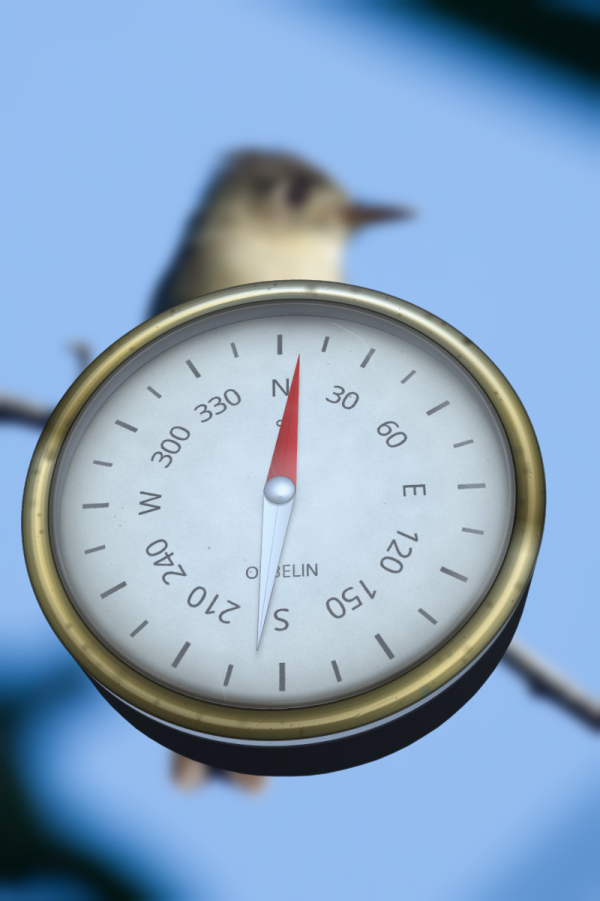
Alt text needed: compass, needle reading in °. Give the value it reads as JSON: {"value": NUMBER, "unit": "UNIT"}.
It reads {"value": 7.5, "unit": "°"}
